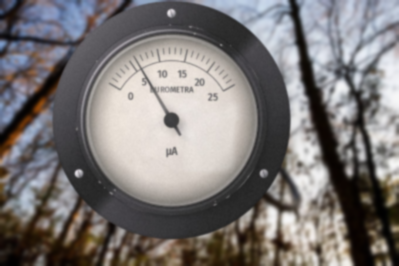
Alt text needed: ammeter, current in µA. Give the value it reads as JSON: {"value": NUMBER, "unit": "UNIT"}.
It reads {"value": 6, "unit": "µA"}
